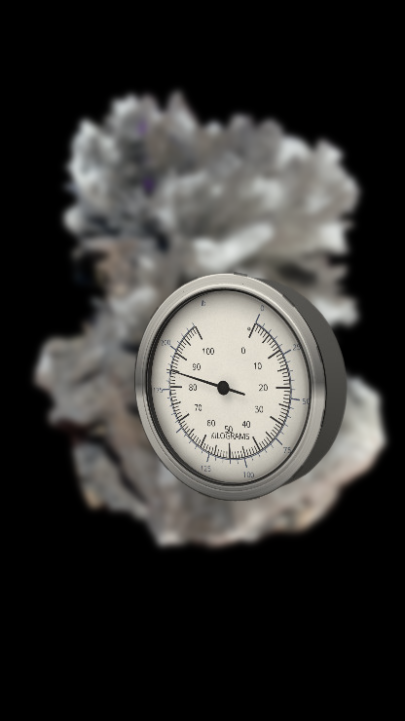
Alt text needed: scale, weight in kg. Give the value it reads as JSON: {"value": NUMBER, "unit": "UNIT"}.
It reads {"value": 85, "unit": "kg"}
